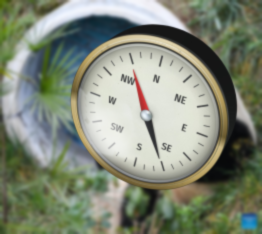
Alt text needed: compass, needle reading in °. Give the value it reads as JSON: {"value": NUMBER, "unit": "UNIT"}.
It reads {"value": 330, "unit": "°"}
